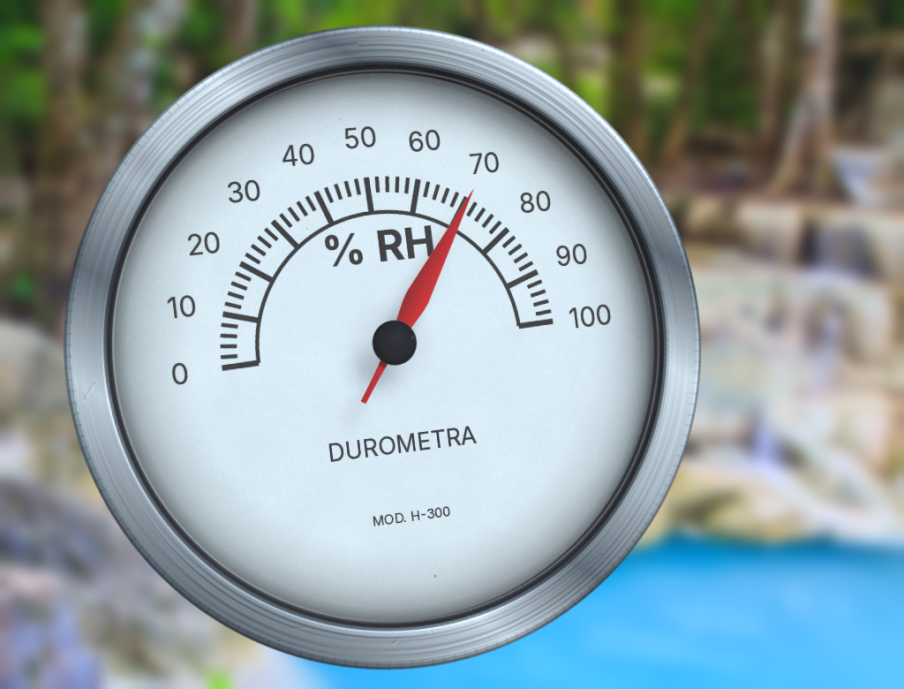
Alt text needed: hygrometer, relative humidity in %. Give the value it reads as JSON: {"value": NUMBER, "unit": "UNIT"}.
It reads {"value": 70, "unit": "%"}
